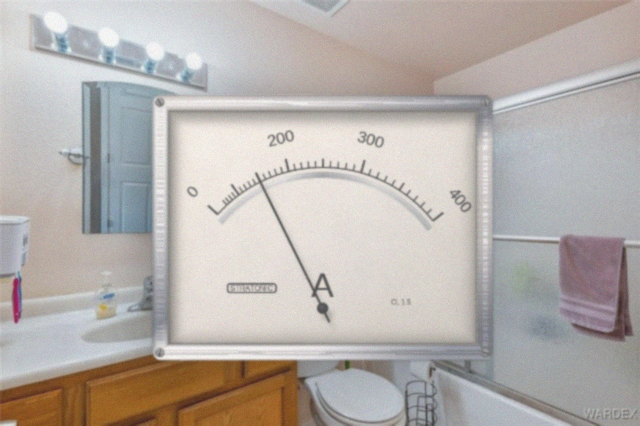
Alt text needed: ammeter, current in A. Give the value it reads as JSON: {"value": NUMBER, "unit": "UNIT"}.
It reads {"value": 150, "unit": "A"}
